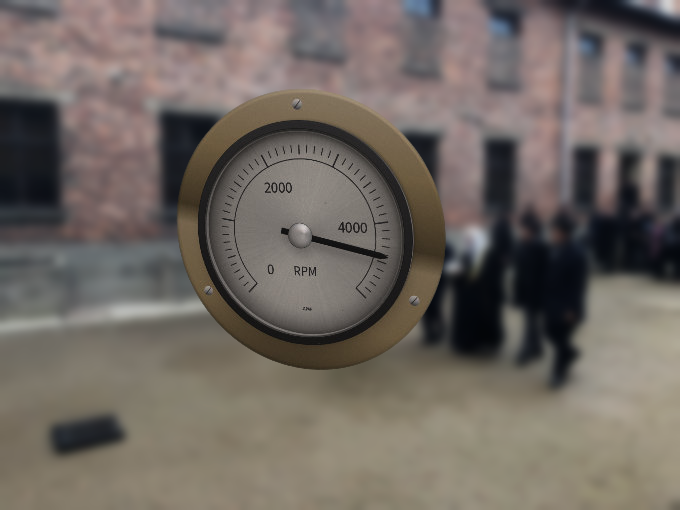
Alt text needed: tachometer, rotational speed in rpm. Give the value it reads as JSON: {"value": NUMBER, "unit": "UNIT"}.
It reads {"value": 4400, "unit": "rpm"}
